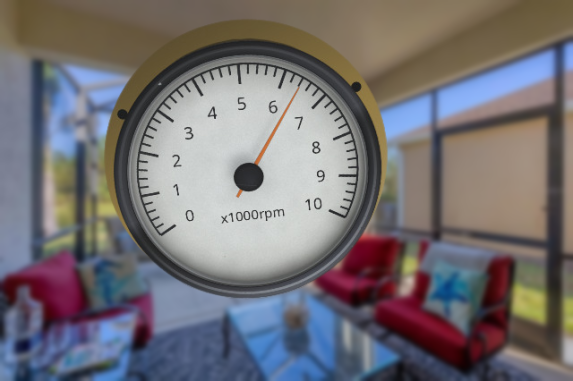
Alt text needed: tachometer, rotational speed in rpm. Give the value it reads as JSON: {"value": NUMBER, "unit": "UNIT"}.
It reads {"value": 6400, "unit": "rpm"}
